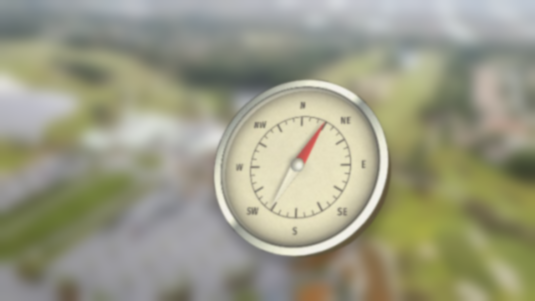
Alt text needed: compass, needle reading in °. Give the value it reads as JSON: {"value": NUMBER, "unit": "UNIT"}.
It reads {"value": 30, "unit": "°"}
